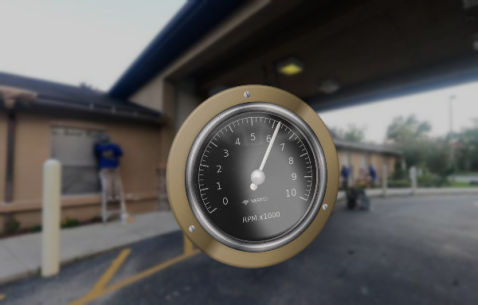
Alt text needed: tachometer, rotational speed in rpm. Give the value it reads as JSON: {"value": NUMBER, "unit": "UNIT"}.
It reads {"value": 6200, "unit": "rpm"}
